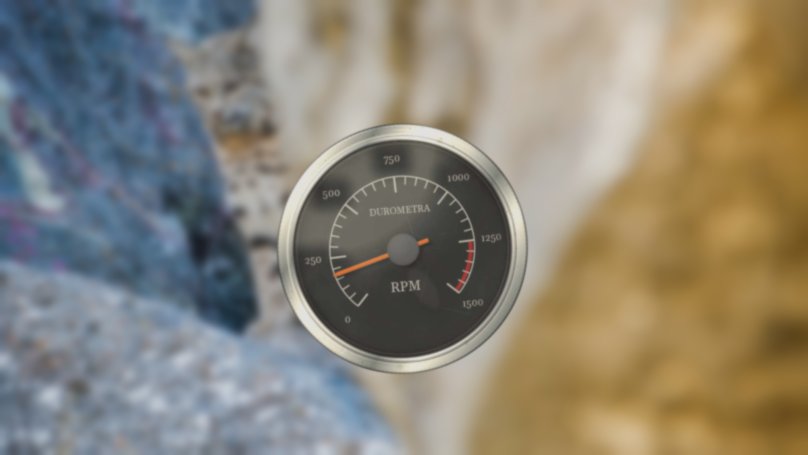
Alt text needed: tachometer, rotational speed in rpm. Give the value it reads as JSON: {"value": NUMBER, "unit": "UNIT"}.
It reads {"value": 175, "unit": "rpm"}
